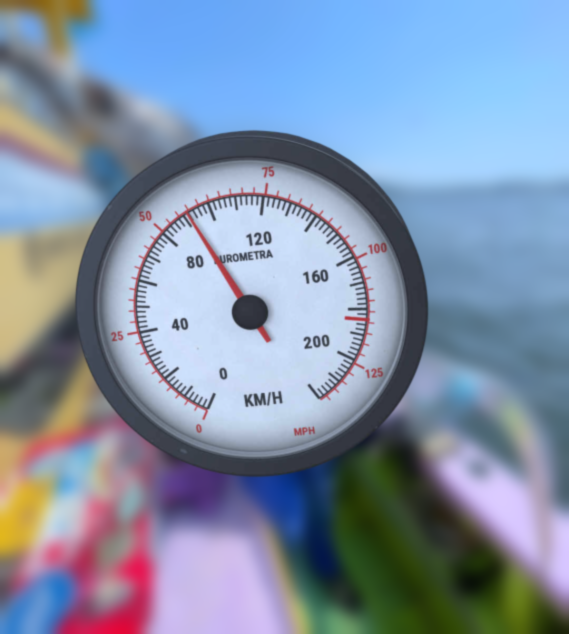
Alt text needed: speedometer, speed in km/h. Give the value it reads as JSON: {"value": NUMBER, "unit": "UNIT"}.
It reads {"value": 92, "unit": "km/h"}
